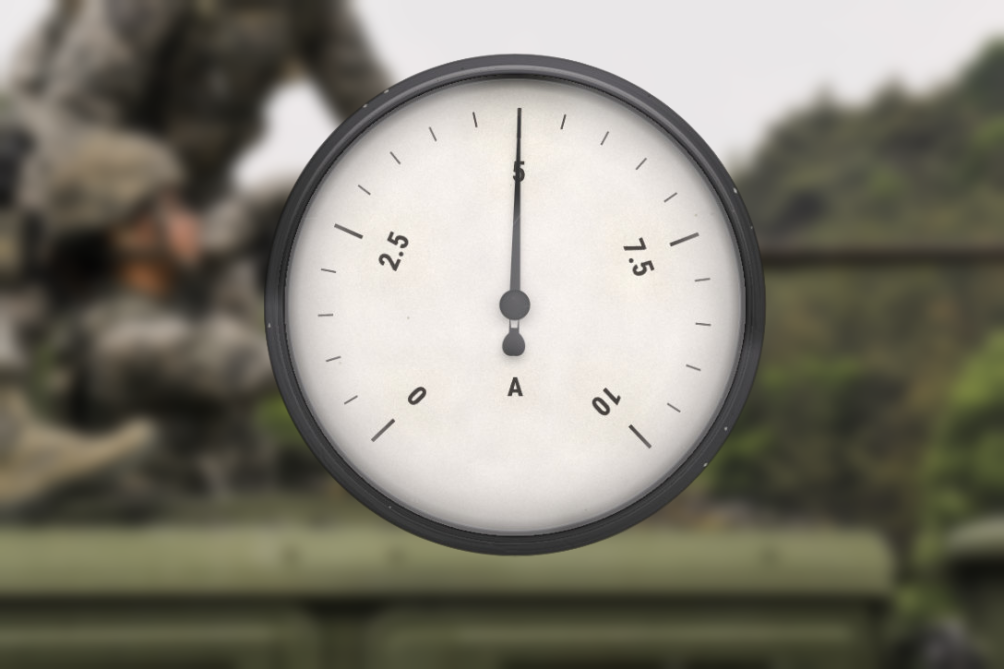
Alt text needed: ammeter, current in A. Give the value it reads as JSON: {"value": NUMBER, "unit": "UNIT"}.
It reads {"value": 5, "unit": "A"}
